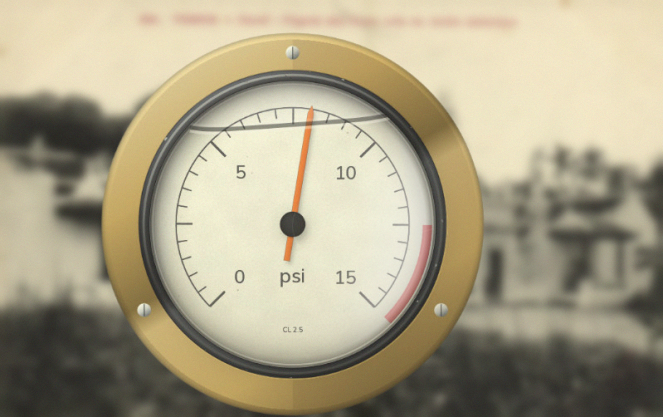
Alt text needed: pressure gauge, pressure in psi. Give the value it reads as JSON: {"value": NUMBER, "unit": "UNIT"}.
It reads {"value": 8, "unit": "psi"}
